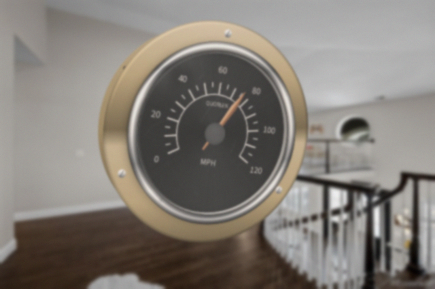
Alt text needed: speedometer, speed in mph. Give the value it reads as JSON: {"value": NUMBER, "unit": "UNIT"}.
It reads {"value": 75, "unit": "mph"}
